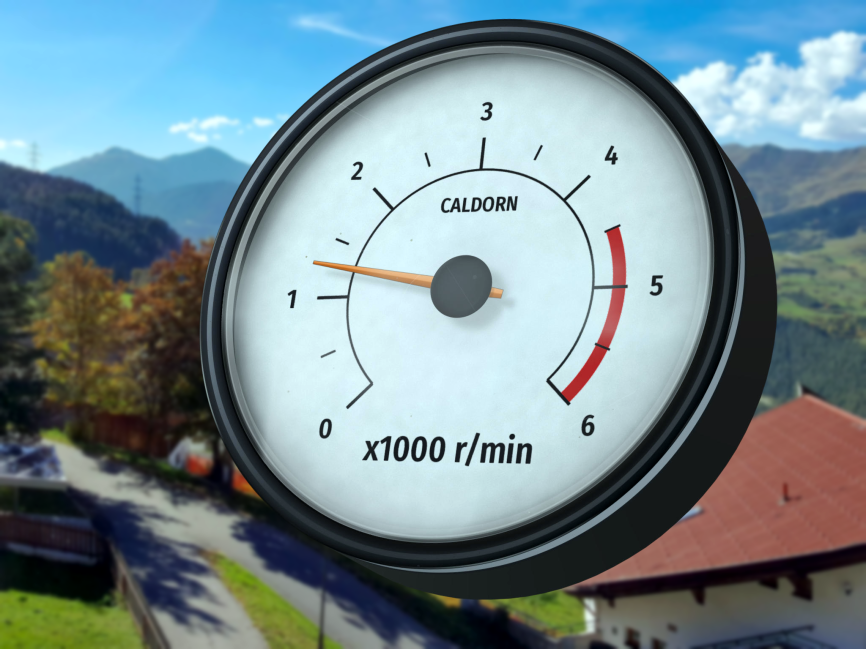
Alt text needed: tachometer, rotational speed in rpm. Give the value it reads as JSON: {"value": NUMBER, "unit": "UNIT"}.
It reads {"value": 1250, "unit": "rpm"}
